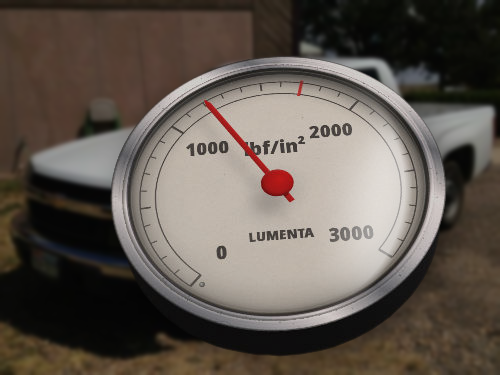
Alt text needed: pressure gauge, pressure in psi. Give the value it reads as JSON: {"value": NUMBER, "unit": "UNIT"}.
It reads {"value": 1200, "unit": "psi"}
